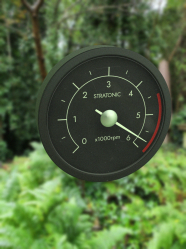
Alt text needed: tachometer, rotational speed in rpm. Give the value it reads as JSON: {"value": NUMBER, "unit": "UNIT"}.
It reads {"value": 5750, "unit": "rpm"}
